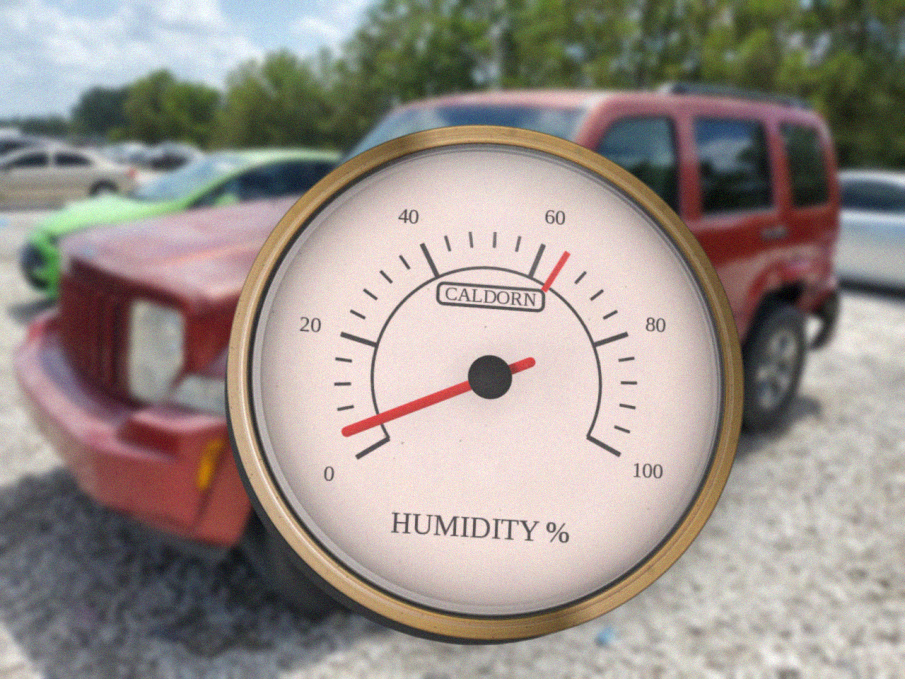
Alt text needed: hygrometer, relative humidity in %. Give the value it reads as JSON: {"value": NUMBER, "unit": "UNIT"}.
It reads {"value": 4, "unit": "%"}
